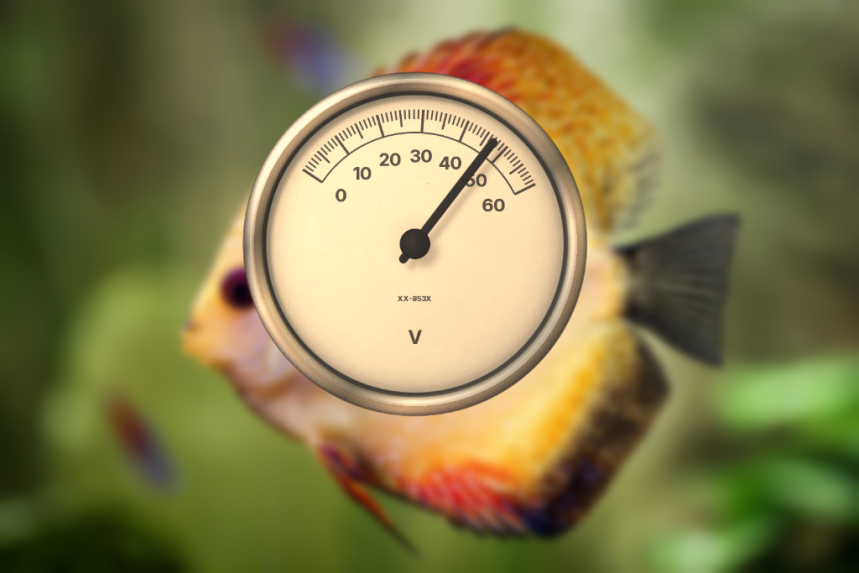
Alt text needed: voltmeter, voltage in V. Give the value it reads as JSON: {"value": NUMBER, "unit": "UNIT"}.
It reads {"value": 47, "unit": "V"}
